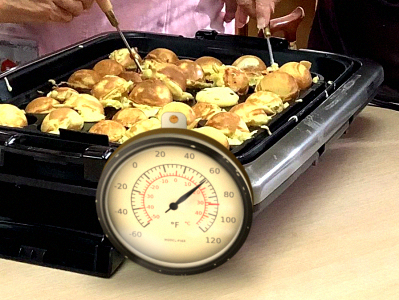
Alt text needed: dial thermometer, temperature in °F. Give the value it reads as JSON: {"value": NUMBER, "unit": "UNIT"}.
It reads {"value": 60, "unit": "°F"}
